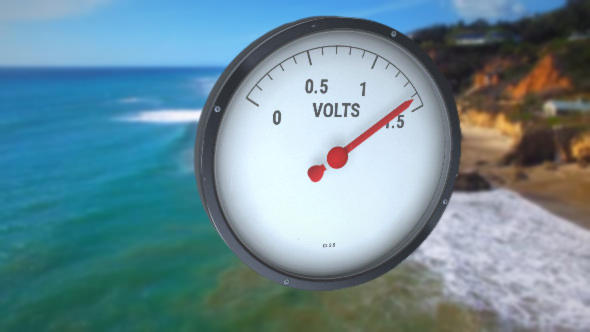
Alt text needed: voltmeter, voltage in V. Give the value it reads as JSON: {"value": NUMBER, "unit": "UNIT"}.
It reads {"value": 1.4, "unit": "V"}
